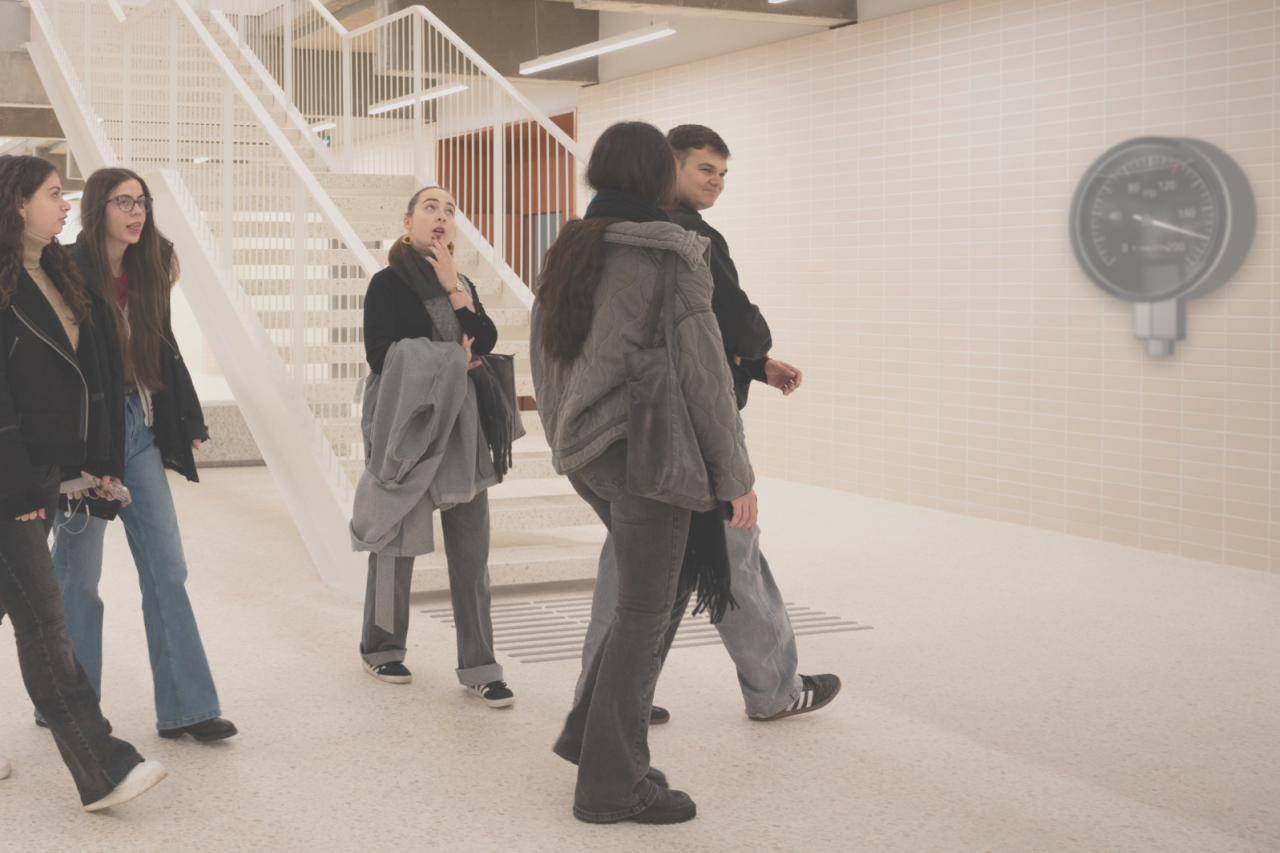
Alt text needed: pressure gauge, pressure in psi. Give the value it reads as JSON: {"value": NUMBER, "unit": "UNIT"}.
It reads {"value": 180, "unit": "psi"}
